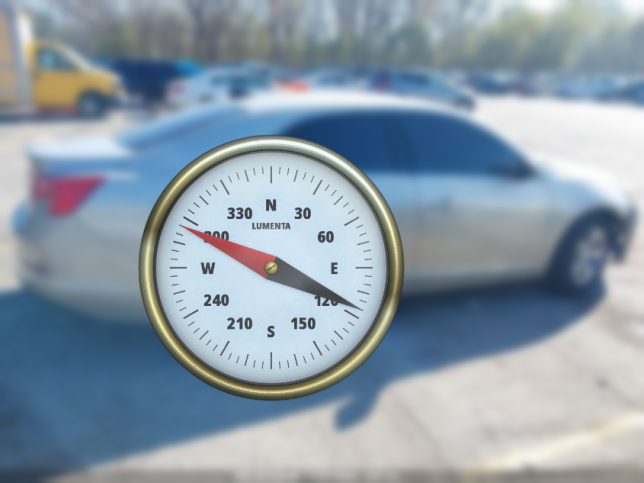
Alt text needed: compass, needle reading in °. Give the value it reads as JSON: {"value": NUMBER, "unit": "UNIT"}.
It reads {"value": 295, "unit": "°"}
